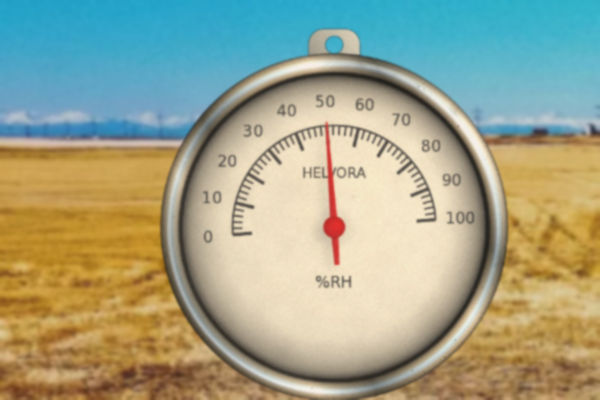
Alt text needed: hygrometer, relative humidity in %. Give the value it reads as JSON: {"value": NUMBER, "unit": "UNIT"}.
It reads {"value": 50, "unit": "%"}
